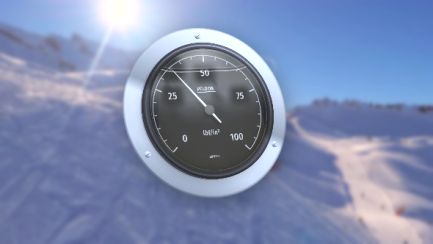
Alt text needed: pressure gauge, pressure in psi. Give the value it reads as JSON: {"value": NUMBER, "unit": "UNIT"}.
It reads {"value": 35, "unit": "psi"}
